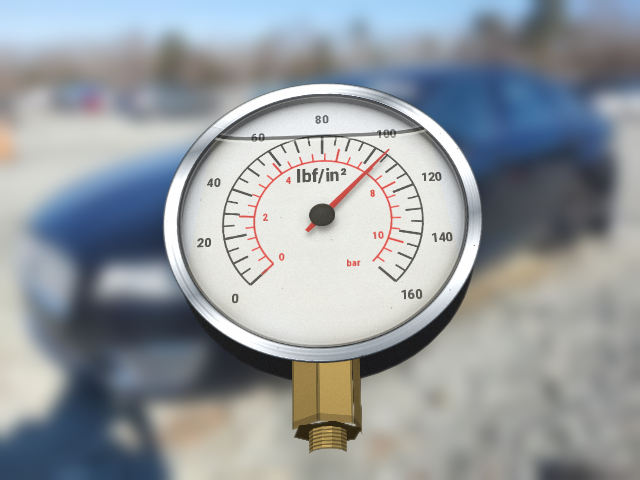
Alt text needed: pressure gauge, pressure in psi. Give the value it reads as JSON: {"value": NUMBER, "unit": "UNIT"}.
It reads {"value": 105, "unit": "psi"}
